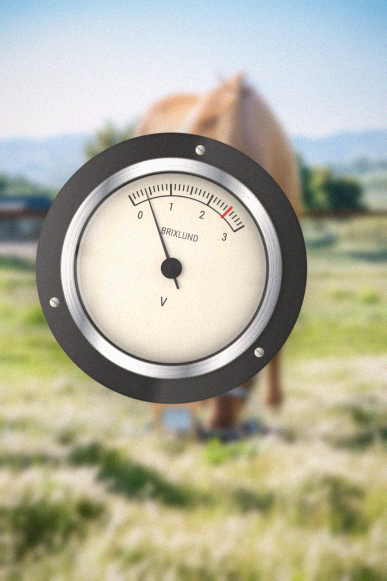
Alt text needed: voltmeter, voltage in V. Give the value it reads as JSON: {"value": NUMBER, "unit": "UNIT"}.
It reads {"value": 0.4, "unit": "V"}
